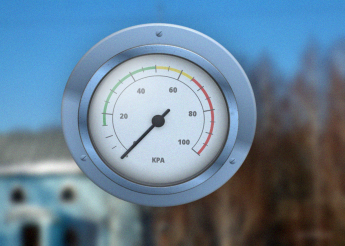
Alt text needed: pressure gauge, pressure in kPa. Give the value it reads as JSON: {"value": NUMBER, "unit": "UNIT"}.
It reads {"value": 0, "unit": "kPa"}
